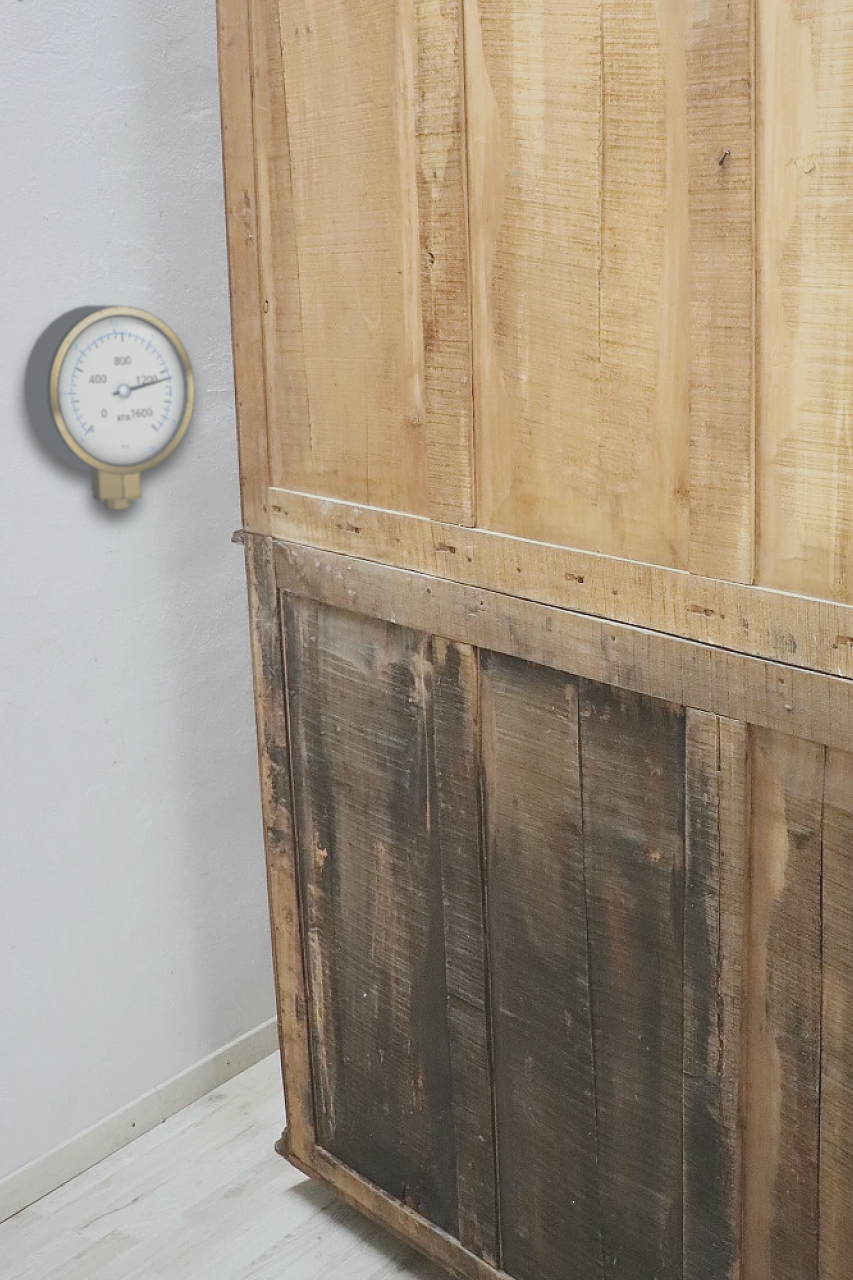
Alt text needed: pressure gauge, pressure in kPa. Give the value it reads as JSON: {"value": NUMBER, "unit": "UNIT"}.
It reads {"value": 1250, "unit": "kPa"}
